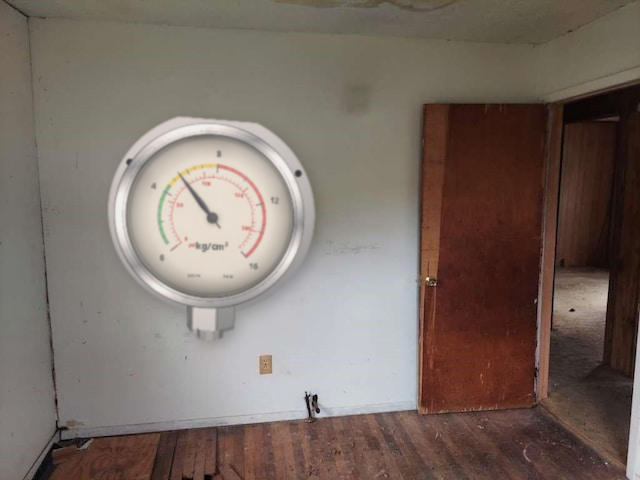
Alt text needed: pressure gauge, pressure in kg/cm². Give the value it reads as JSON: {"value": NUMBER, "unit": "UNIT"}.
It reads {"value": 5.5, "unit": "kg/cm²"}
